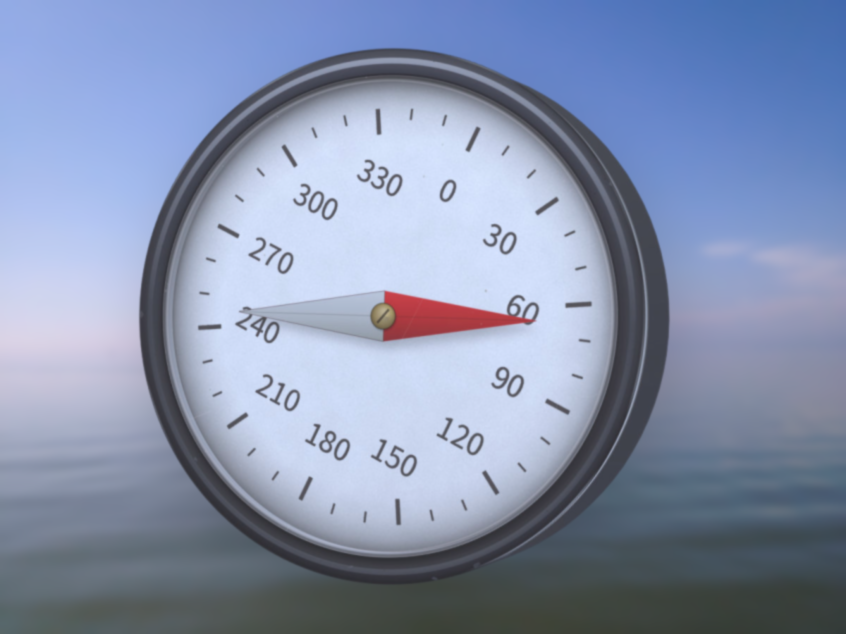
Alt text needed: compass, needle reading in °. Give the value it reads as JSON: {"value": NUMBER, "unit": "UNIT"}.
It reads {"value": 65, "unit": "°"}
